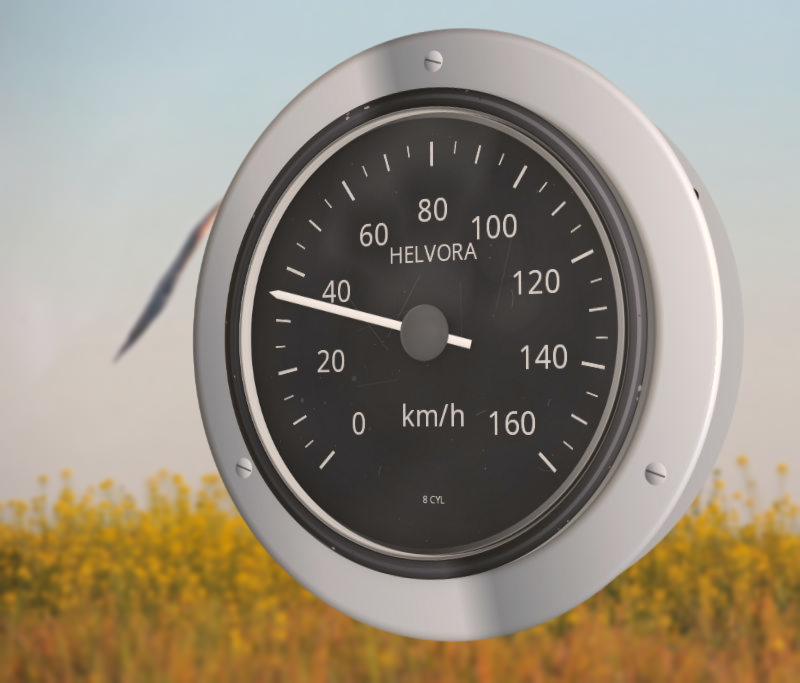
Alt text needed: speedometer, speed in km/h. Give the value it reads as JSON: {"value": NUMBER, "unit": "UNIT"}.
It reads {"value": 35, "unit": "km/h"}
